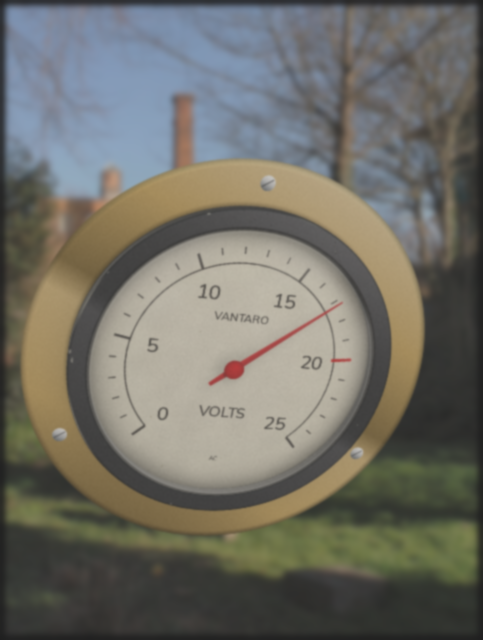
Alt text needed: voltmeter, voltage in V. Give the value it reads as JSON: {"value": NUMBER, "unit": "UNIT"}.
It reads {"value": 17, "unit": "V"}
